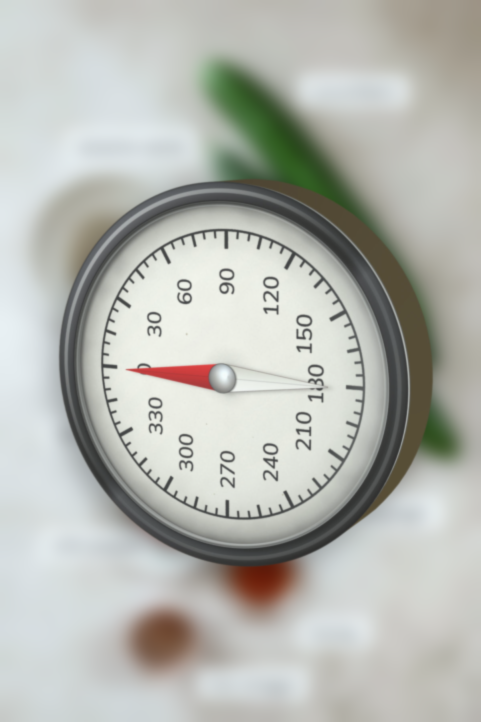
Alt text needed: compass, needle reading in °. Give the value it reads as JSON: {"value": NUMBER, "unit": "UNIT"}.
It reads {"value": 0, "unit": "°"}
